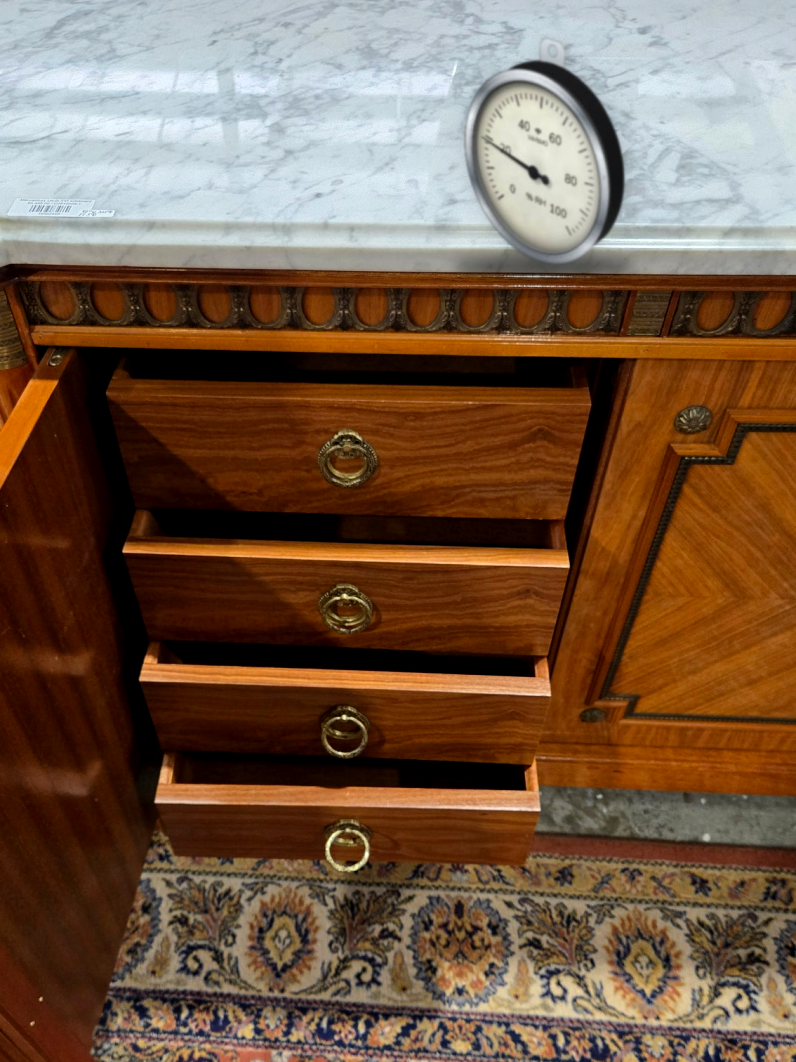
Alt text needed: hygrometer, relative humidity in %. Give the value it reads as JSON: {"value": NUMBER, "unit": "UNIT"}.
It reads {"value": 20, "unit": "%"}
